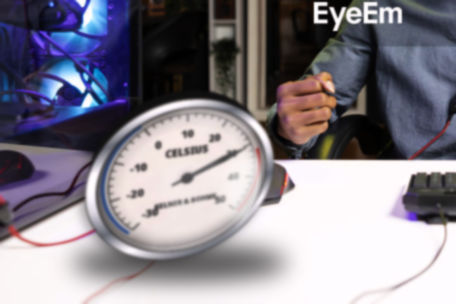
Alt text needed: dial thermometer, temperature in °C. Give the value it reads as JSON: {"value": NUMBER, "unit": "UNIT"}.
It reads {"value": 30, "unit": "°C"}
